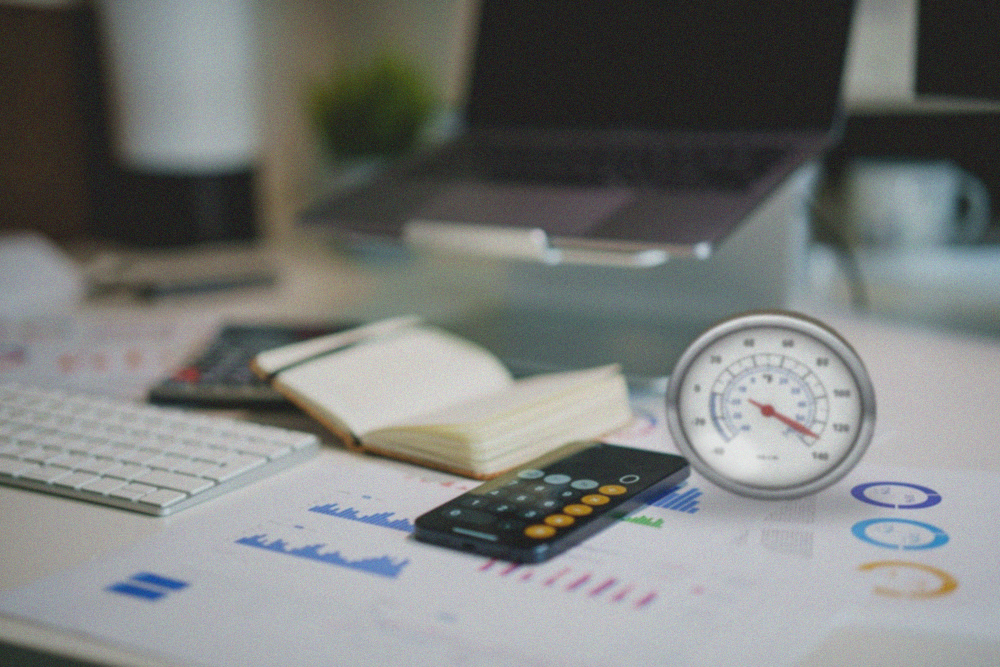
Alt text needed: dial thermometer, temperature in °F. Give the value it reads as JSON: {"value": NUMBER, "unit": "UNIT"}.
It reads {"value": 130, "unit": "°F"}
